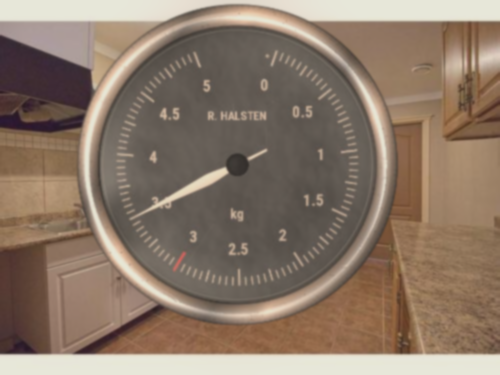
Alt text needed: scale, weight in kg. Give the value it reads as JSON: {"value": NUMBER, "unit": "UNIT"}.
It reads {"value": 3.5, "unit": "kg"}
